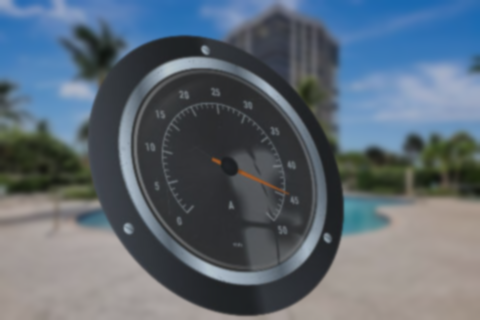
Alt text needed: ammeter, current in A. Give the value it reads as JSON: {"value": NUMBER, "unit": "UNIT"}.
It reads {"value": 45, "unit": "A"}
